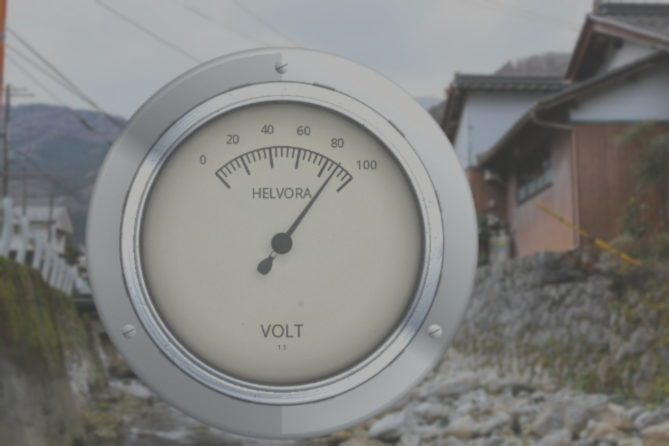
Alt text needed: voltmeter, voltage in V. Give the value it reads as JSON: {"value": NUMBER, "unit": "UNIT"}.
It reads {"value": 88, "unit": "V"}
